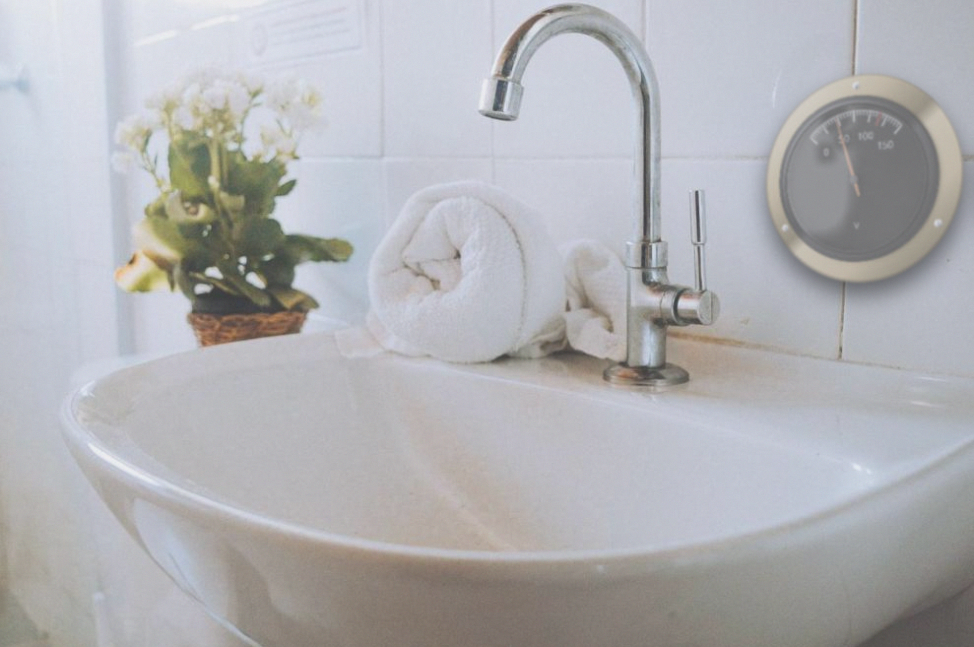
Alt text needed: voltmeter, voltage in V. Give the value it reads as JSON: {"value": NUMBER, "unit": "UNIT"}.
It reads {"value": 50, "unit": "V"}
